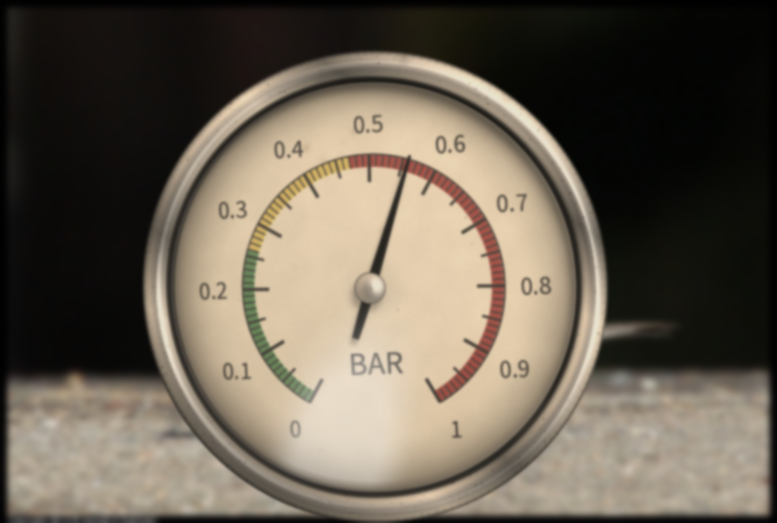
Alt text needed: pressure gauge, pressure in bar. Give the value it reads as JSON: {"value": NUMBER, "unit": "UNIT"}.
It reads {"value": 0.56, "unit": "bar"}
